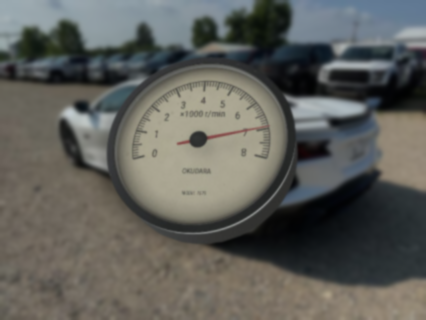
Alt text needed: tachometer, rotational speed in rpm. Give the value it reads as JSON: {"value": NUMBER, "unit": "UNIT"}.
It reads {"value": 7000, "unit": "rpm"}
